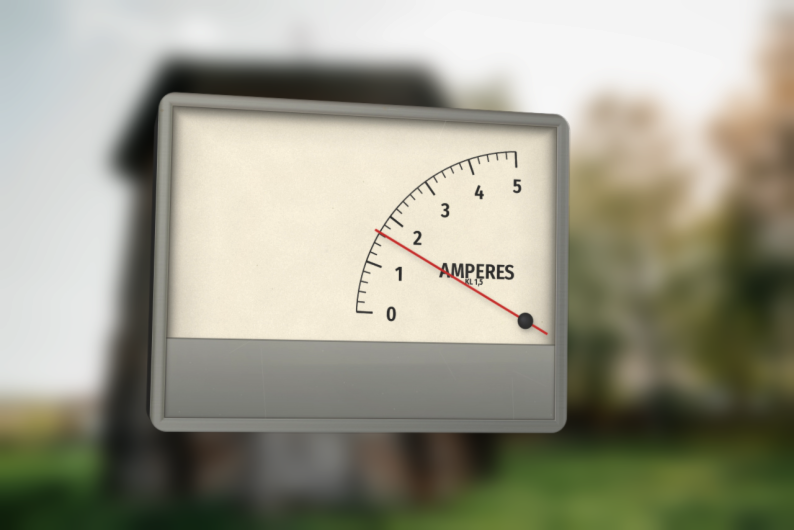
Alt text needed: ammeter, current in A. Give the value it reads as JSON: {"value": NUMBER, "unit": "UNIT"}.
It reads {"value": 1.6, "unit": "A"}
